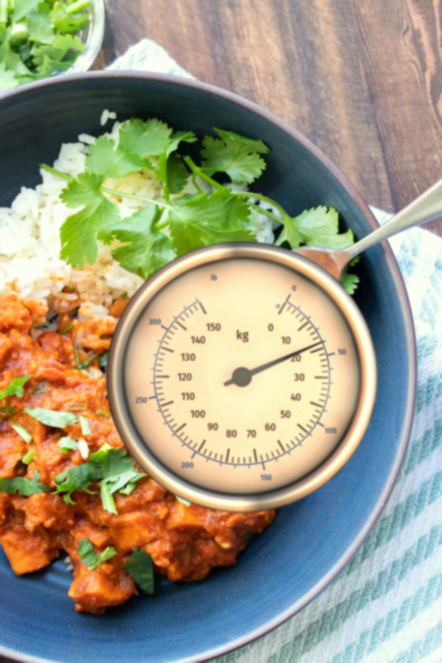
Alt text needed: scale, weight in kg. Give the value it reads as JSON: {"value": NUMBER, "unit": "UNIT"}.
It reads {"value": 18, "unit": "kg"}
